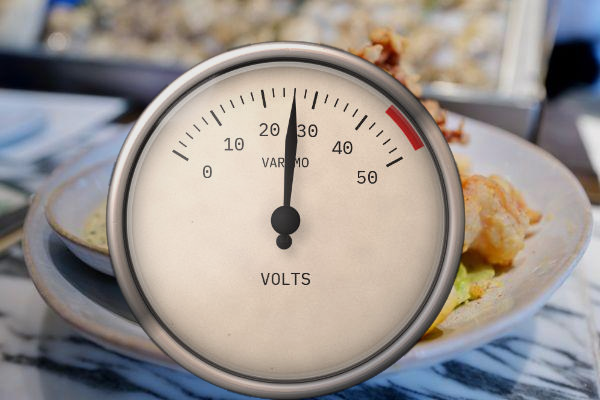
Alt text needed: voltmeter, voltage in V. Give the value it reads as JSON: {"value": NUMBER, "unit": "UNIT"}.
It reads {"value": 26, "unit": "V"}
